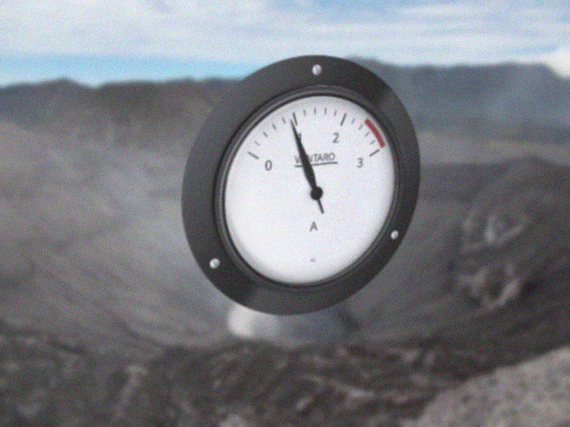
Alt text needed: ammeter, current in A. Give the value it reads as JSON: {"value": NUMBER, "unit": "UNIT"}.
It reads {"value": 0.9, "unit": "A"}
